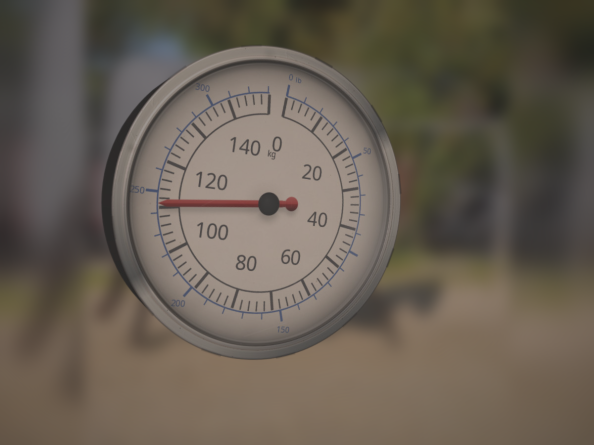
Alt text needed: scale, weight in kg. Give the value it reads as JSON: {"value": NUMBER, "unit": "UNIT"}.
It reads {"value": 111, "unit": "kg"}
